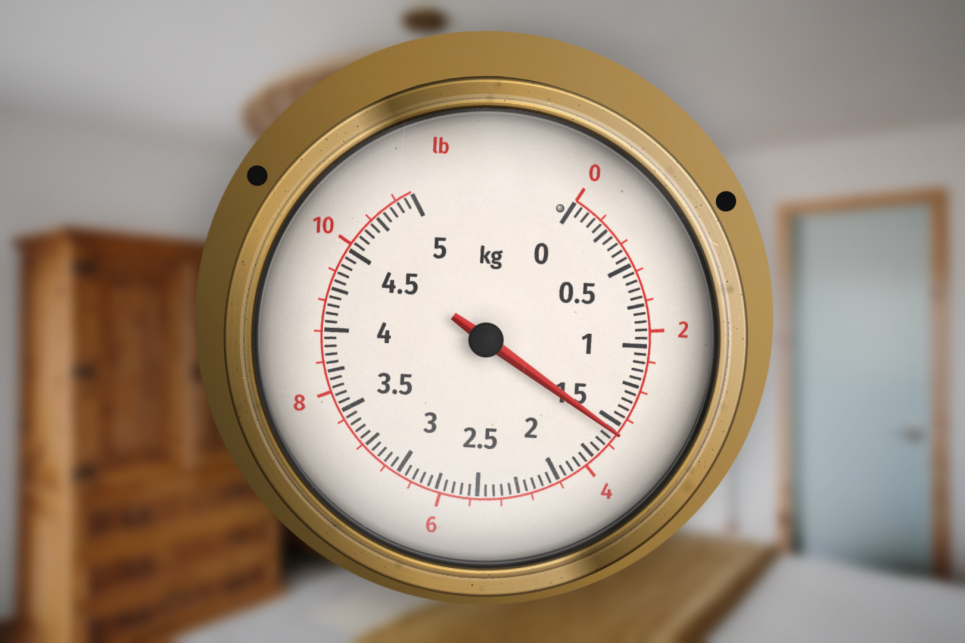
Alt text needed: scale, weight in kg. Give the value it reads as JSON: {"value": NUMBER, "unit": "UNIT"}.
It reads {"value": 1.55, "unit": "kg"}
